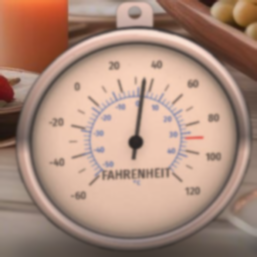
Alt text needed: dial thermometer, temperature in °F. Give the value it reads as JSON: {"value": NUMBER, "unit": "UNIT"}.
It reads {"value": 35, "unit": "°F"}
